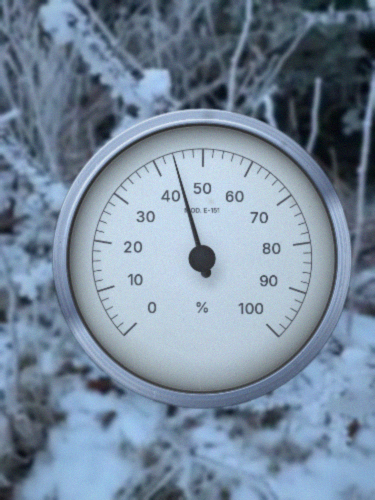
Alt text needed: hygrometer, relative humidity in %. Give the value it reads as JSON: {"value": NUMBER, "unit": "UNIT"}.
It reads {"value": 44, "unit": "%"}
